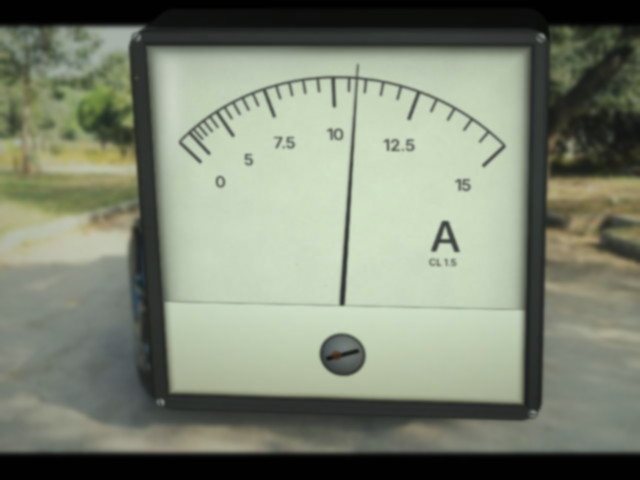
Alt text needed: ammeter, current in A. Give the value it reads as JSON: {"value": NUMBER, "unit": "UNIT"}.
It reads {"value": 10.75, "unit": "A"}
